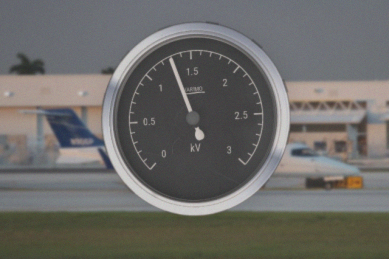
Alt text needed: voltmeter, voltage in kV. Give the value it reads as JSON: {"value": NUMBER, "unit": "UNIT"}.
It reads {"value": 1.3, "unit": "kV"}
